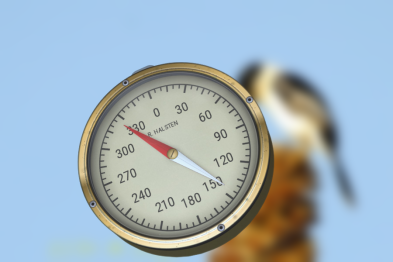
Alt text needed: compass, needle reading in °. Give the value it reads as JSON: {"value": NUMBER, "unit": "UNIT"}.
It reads {"value": 325, "unit": "°"}
